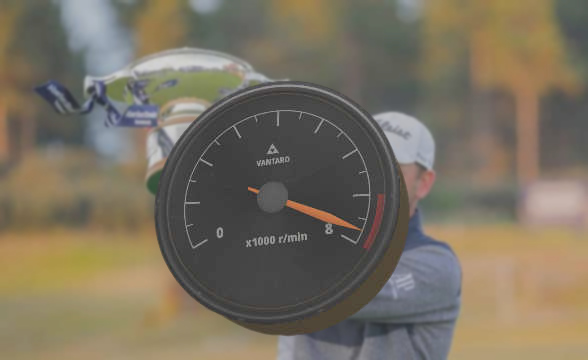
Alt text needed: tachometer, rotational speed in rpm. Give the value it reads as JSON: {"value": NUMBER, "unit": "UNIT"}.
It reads {"value": 7750, "unit": "rpm"}
